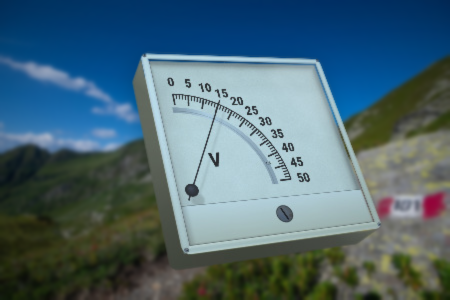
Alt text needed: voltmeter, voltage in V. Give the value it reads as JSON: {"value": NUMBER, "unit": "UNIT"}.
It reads {"value": 15, "unit": "V"}
